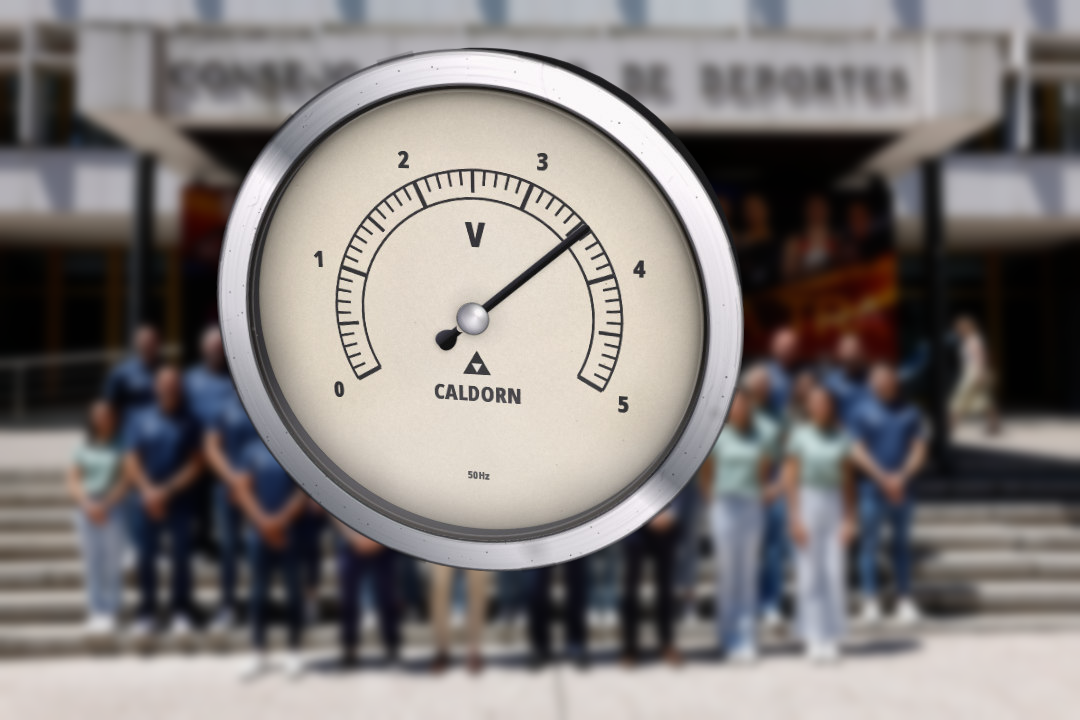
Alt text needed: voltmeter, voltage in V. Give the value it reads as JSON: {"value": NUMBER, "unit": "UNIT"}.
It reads {"value": 3.55, "unit": "V"}
